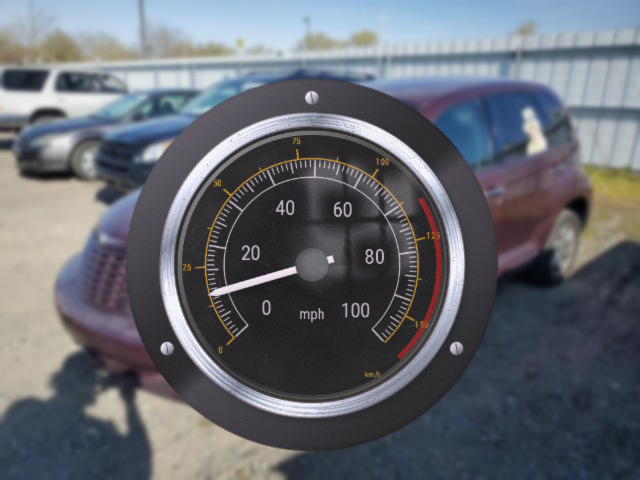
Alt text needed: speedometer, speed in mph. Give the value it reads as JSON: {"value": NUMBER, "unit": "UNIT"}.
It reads {"value": 10, "unit": "mph"}
